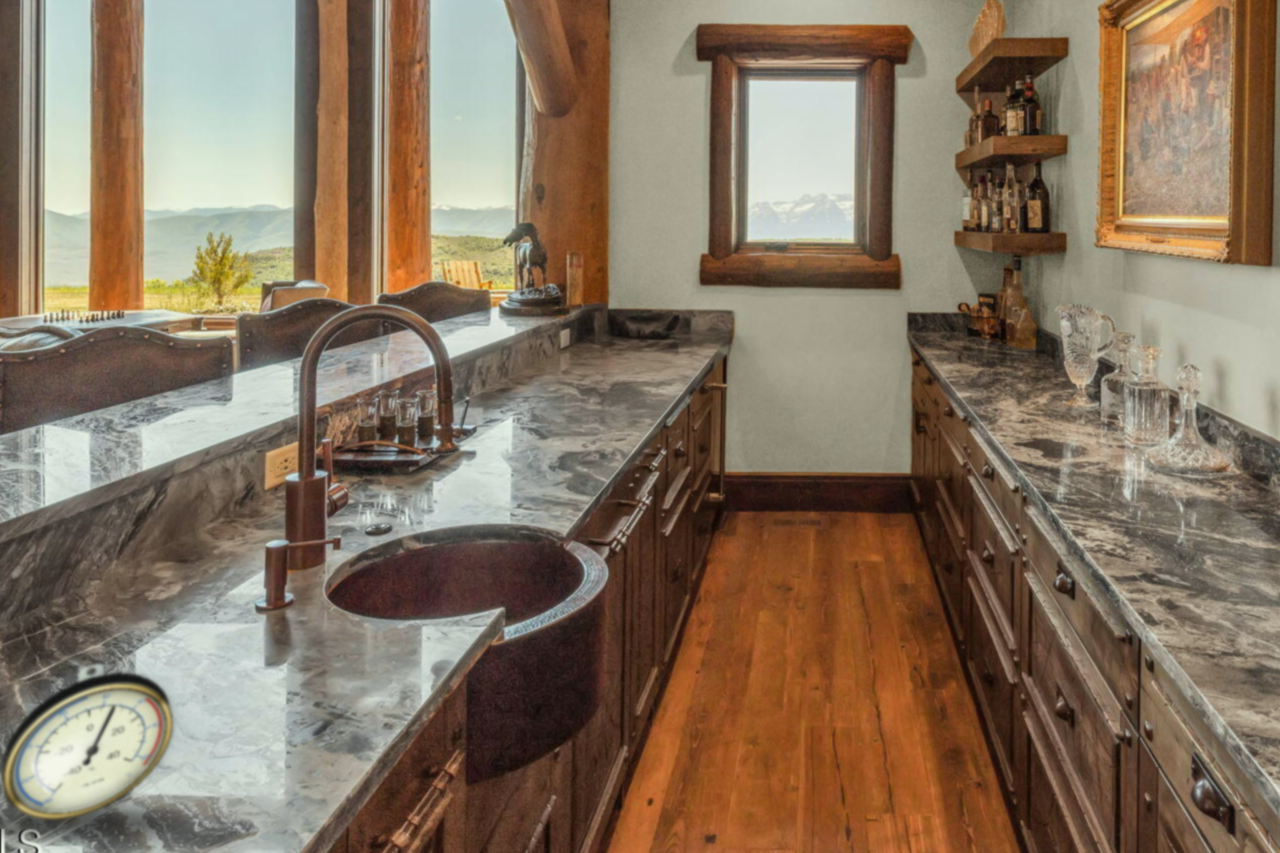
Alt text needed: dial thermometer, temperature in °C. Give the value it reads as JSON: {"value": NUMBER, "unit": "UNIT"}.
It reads {"value": 8, "unit": "°C"}
